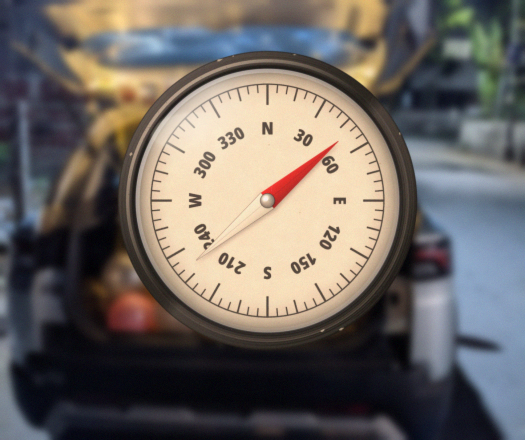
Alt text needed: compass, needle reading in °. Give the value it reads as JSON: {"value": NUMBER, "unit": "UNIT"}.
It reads {"value": 50, "unit": "°"}
